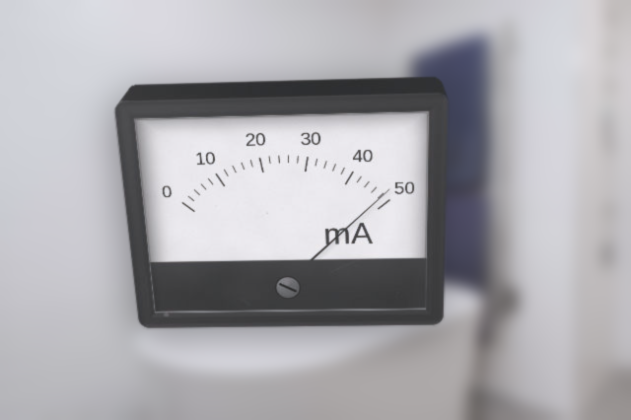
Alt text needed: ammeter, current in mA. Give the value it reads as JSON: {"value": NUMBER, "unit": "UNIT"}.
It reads {"value": 48, "unit": "mA"}
